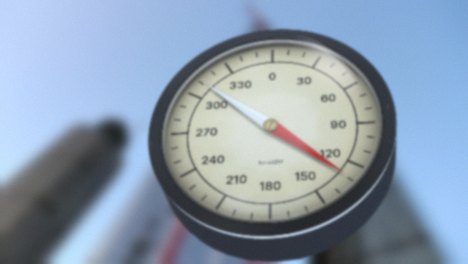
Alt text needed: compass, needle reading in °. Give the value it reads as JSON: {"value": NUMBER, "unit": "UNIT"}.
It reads {"value": 130, "unit": "°"}
